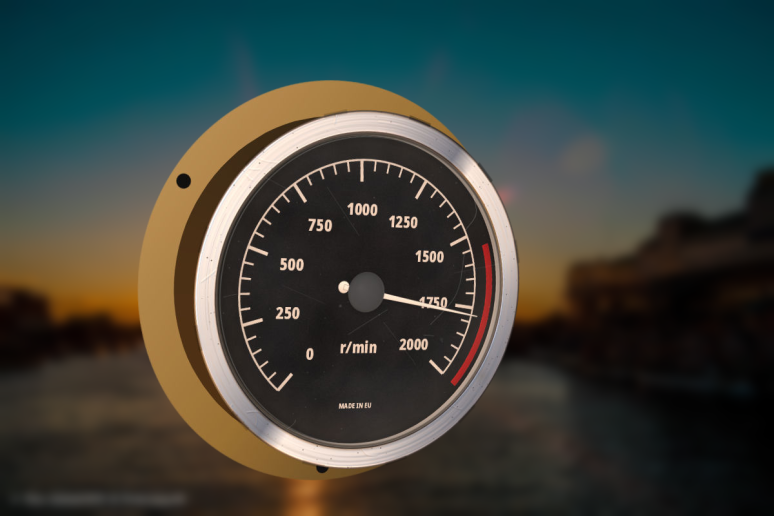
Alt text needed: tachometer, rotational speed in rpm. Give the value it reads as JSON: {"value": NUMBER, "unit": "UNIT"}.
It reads {"value": 1775, "unit": "rpm"}
